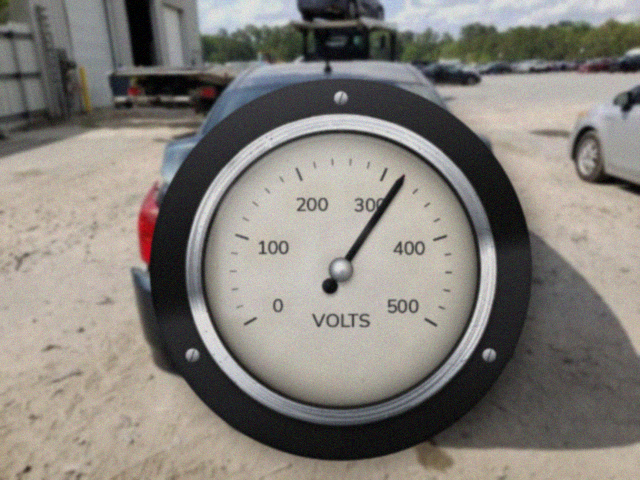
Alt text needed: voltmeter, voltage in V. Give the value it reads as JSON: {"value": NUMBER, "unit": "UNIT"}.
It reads {"value": 320, "unit": "V"}
